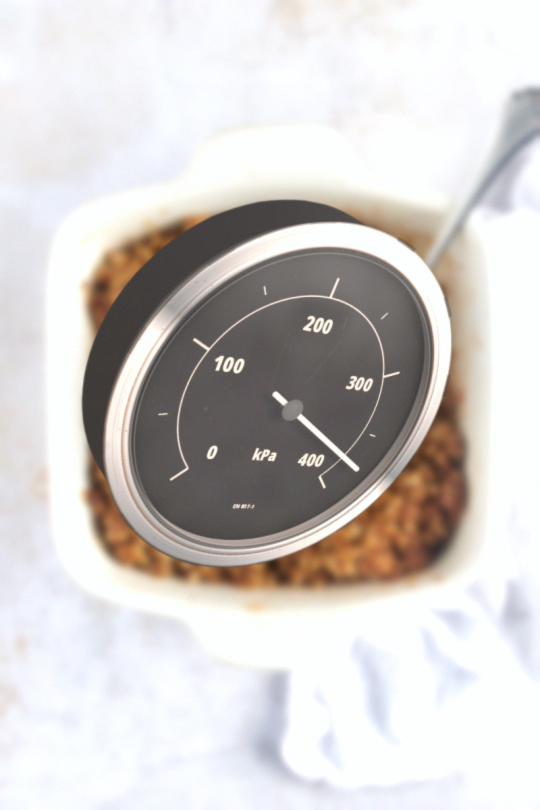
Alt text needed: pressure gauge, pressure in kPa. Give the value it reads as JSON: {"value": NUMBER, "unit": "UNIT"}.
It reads {"value": 375, "unit": "kPa"}
